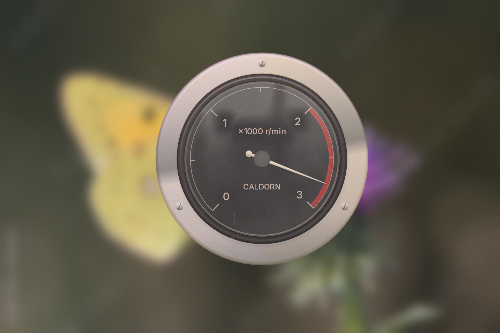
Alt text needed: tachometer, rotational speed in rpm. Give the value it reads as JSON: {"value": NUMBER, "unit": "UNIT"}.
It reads {"value": 2750, "unit": "rpm"}
